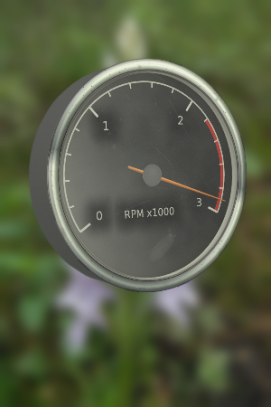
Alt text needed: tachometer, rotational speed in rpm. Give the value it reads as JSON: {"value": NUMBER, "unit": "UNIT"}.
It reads {"value": 2900, "unit": "rpm"}
